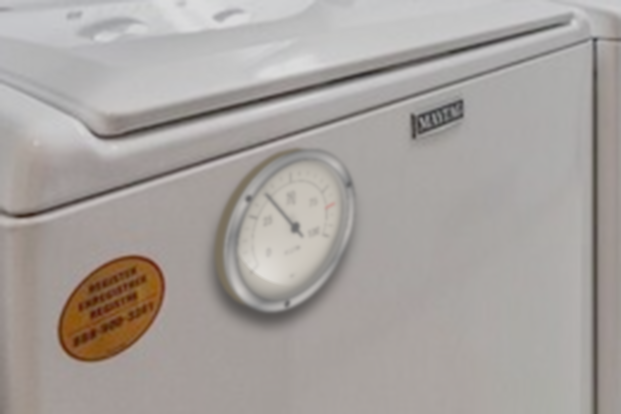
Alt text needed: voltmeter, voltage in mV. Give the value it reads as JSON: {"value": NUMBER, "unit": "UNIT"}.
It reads {"value": 35, "unit": "mV"}
